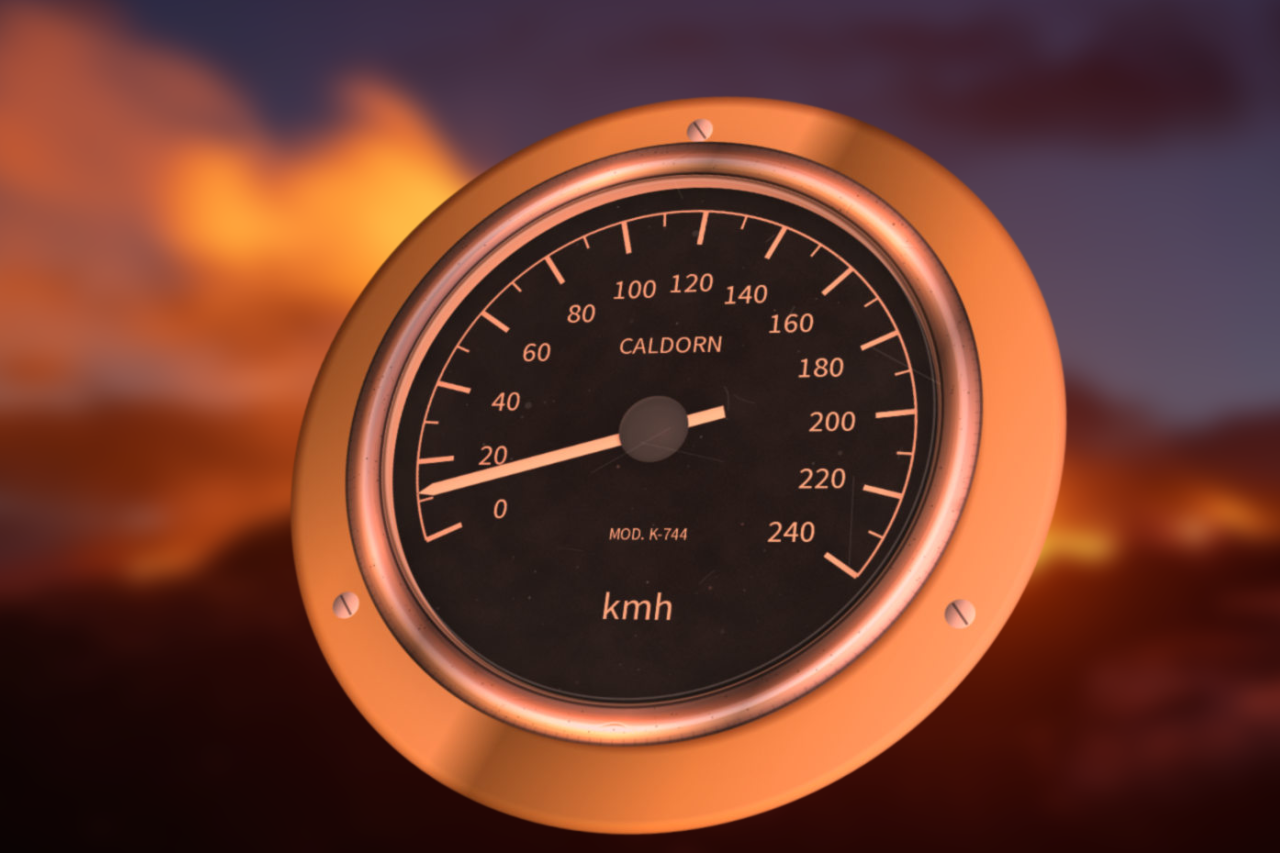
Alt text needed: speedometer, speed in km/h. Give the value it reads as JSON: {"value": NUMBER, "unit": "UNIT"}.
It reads {"value": 10, "unit": "km/h"}
